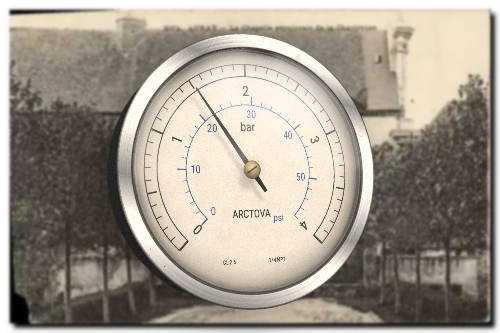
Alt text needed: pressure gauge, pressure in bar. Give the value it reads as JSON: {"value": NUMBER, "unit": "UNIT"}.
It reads {"value": 1.5, "unit": "bar"}
